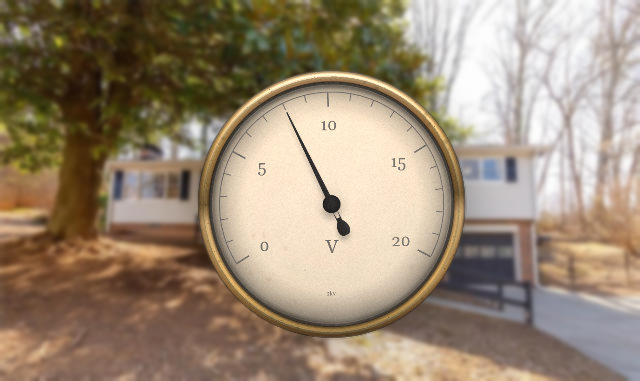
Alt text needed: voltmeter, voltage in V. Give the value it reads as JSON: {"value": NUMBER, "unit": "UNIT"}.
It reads {"value": 8, "unit": "V"}
